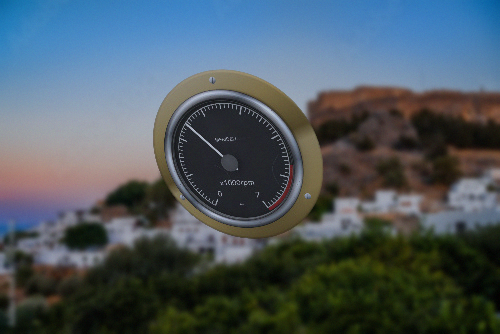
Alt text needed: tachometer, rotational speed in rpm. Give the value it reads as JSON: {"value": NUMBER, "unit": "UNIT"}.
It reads {"value": 2500, "unit": "rpm"}
